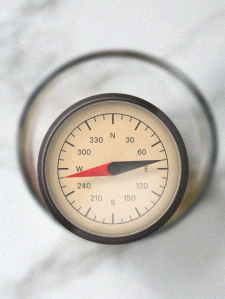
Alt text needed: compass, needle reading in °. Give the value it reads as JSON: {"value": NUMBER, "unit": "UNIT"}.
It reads {"value": 260, "unit": "°"}
